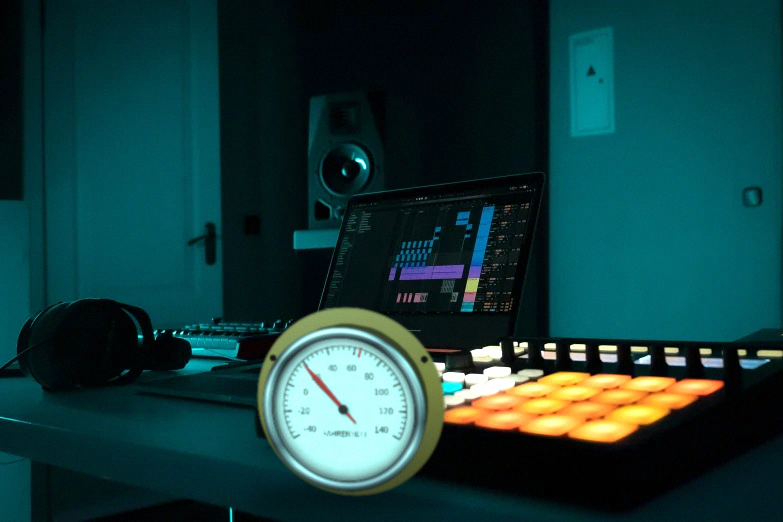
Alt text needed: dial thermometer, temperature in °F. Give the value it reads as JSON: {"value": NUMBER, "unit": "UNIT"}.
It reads {"value": 20, "unit": "°F"}
